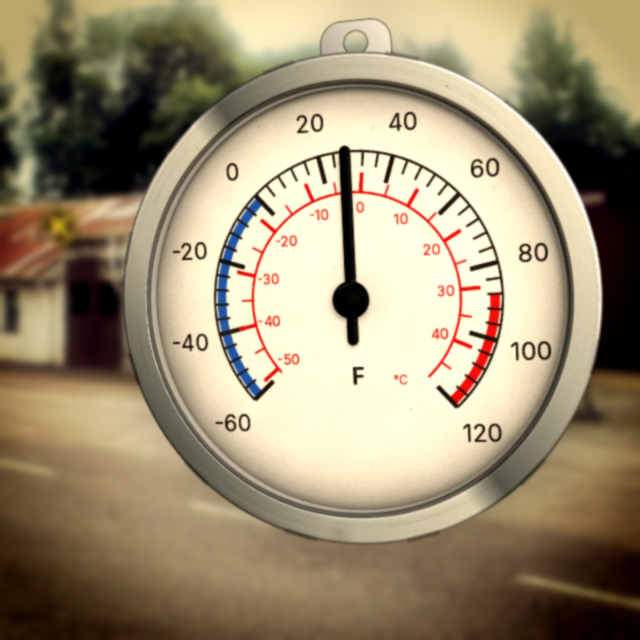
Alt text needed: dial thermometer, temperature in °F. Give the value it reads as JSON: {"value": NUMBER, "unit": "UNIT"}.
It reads {"value": 28, "unit": "°F"}
